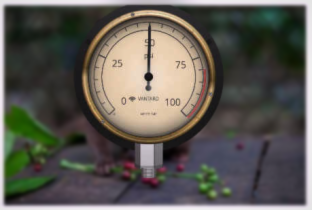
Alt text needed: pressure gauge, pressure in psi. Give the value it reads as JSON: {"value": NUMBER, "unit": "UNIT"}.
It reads {"value": 50, "unit": "psi"}
